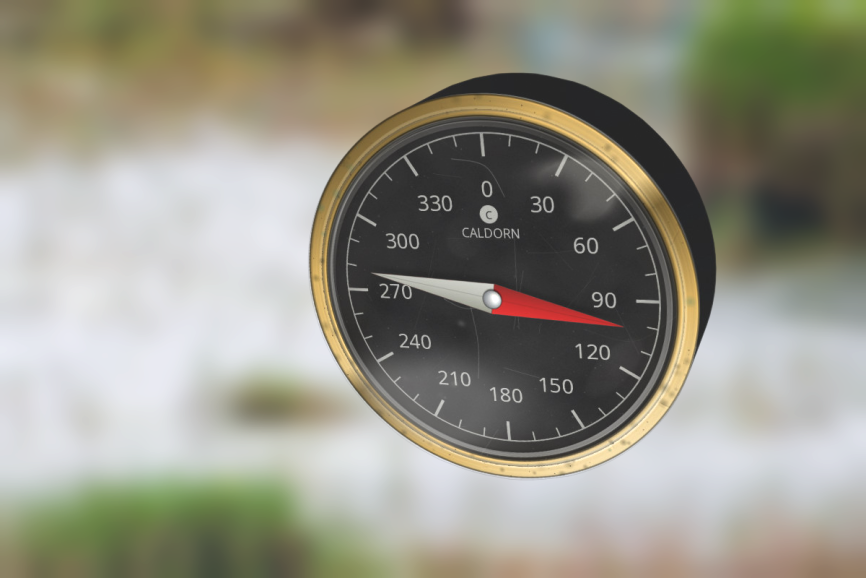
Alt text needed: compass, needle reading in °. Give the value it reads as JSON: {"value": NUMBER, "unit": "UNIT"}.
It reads {"value": 100, "unit": "°"}
